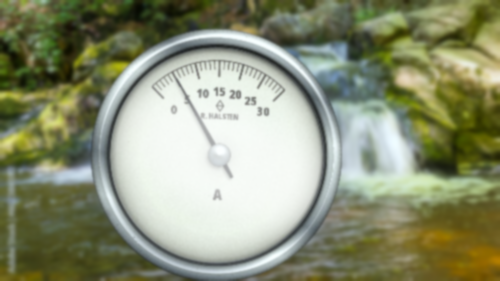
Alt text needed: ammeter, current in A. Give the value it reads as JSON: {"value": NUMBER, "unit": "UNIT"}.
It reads {"value": 5, "unit": "A"}
